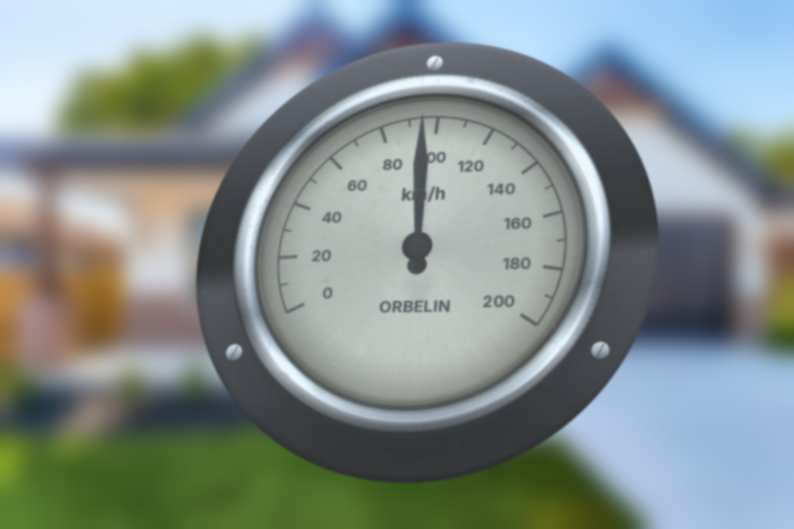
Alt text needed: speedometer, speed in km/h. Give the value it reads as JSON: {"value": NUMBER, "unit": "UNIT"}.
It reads {"value": 95, "unit": "km/h"}
